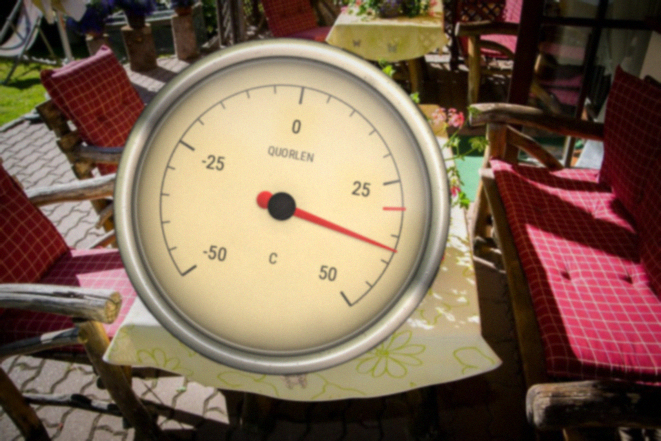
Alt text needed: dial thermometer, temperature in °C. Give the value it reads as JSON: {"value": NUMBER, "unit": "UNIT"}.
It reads {"value": 37.5, "unit": "°C"}
